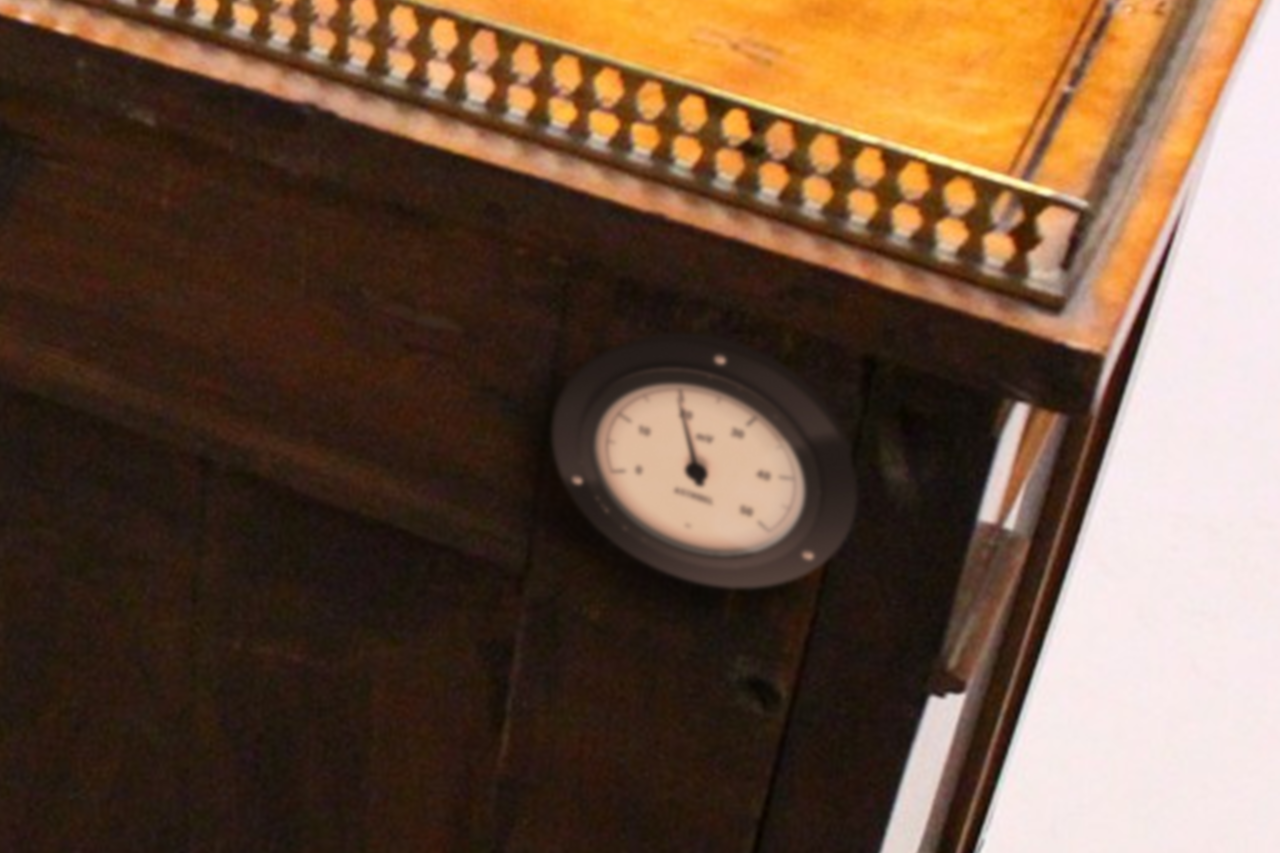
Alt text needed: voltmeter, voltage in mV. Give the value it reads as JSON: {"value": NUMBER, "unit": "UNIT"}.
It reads {"value": 20, "unit": "mV"}
